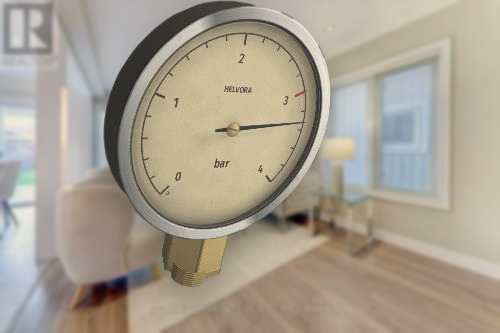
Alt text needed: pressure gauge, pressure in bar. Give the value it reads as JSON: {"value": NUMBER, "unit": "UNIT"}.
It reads {"value": 3.3, "unit": "bar"}
